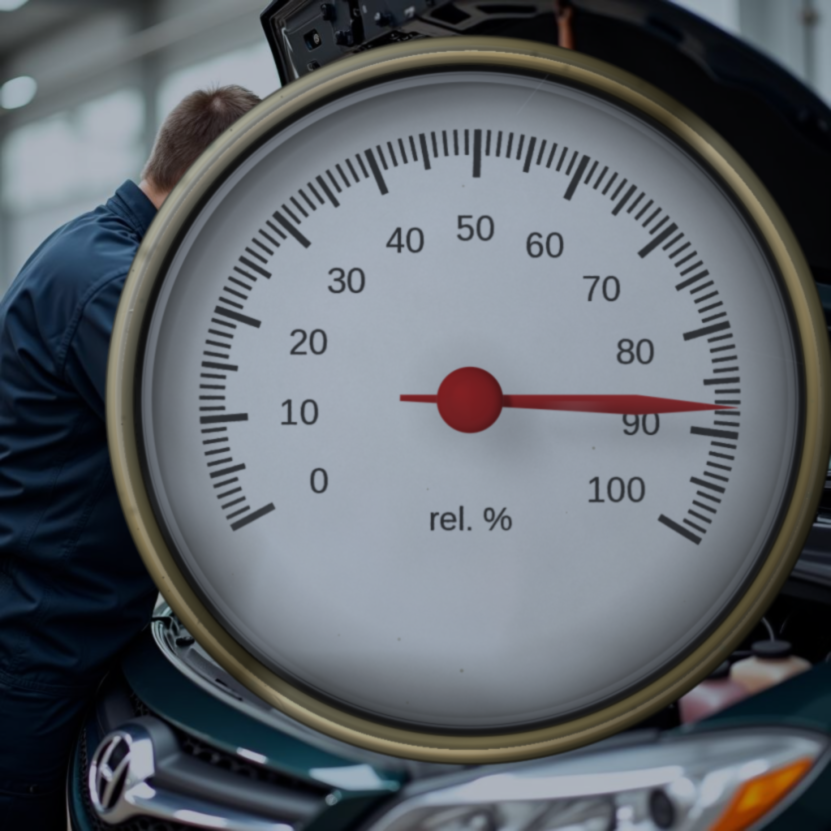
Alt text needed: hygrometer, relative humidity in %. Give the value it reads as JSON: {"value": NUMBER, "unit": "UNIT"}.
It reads {"value": 87.5, "unit": "%"}
